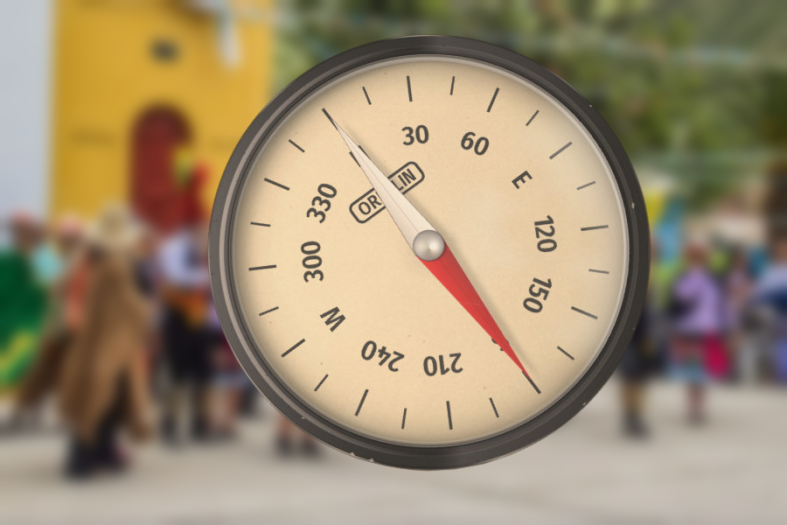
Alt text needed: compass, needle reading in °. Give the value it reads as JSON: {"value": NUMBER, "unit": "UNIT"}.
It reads {"value": 180, "unit": "°"}
